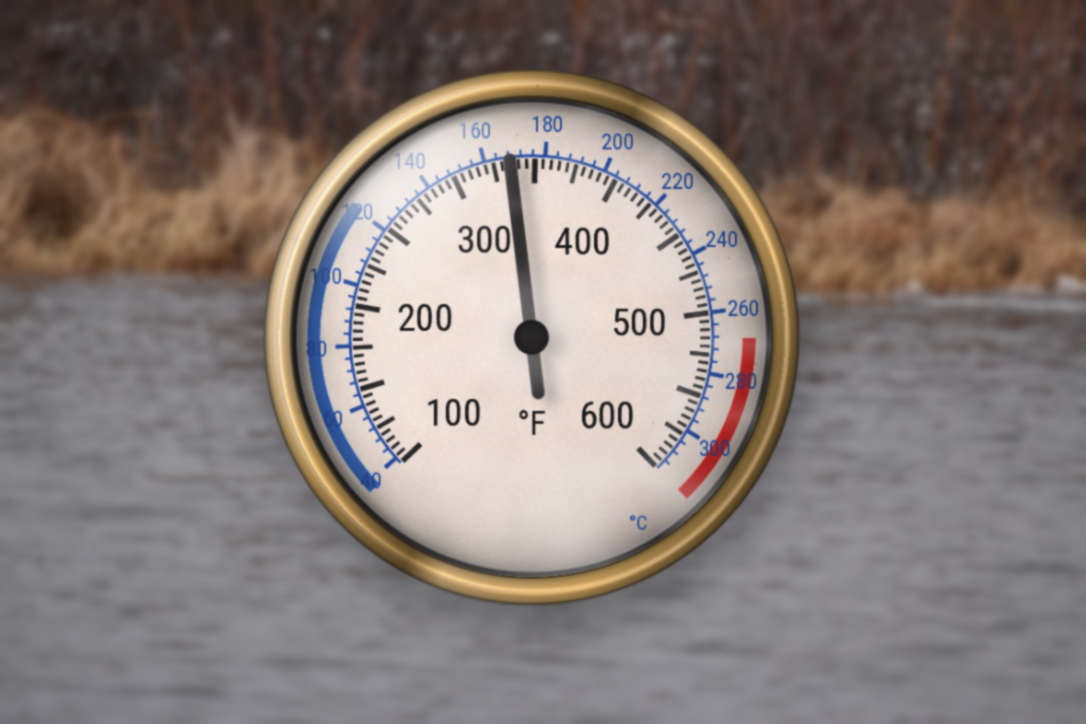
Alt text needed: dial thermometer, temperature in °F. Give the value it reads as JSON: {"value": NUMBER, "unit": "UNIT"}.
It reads {"value": 335, "unit": "°F"}
